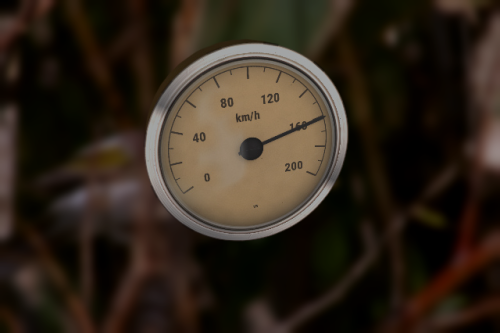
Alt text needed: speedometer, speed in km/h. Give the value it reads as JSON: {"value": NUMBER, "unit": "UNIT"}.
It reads {"value": 160, "unit": "km/h"}
